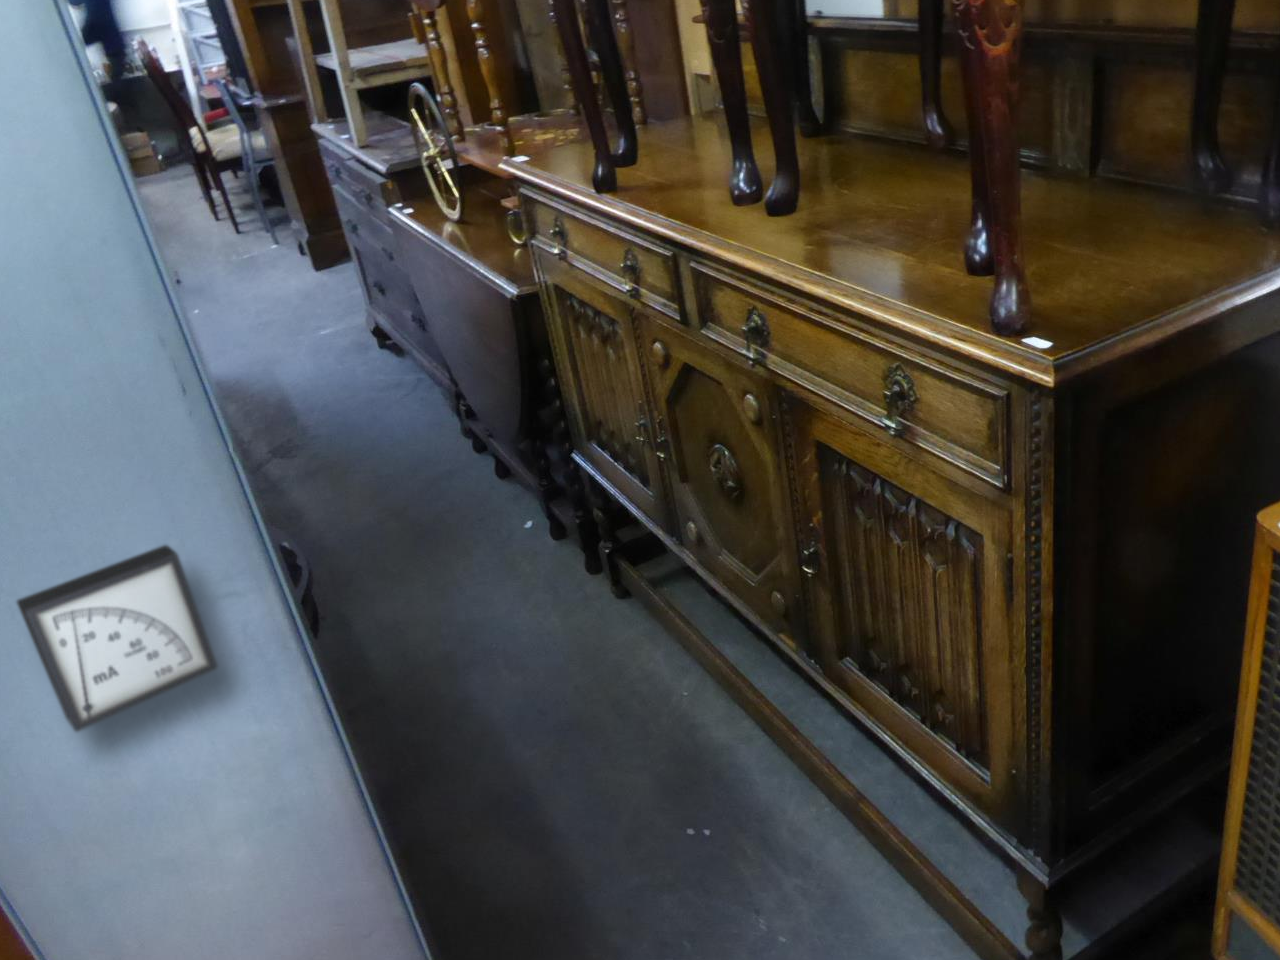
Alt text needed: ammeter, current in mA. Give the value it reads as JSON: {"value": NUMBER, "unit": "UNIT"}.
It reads {"value": 10, "unit": "mA"}
